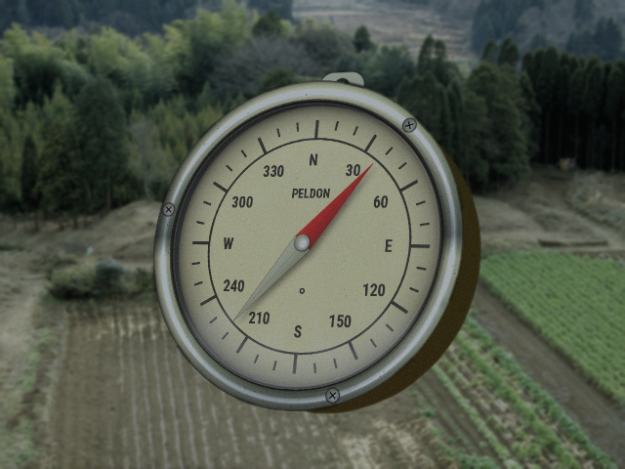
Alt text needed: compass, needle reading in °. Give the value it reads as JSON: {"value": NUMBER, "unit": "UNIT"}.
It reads {"value": 40, "unit": "°"}
